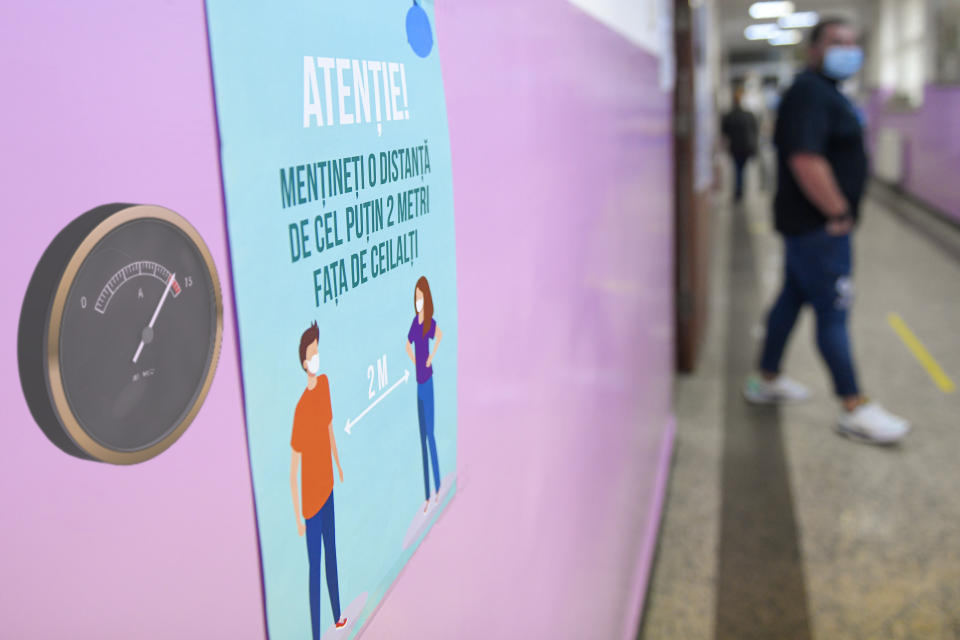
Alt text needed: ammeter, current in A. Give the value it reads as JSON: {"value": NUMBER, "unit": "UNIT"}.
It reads {"value": 12.5, "unit": "A"}
